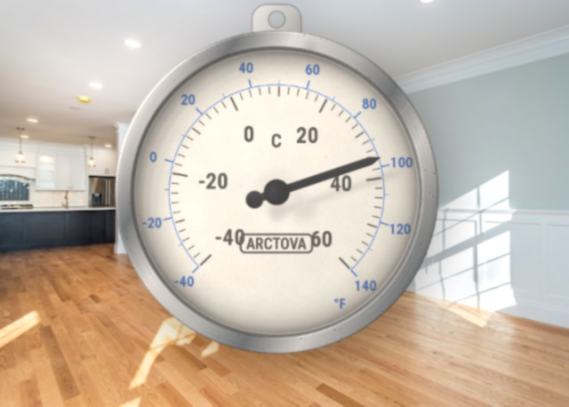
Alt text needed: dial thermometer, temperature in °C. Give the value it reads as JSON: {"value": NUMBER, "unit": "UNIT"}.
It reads {"value": 36, "unit": "°C"}
